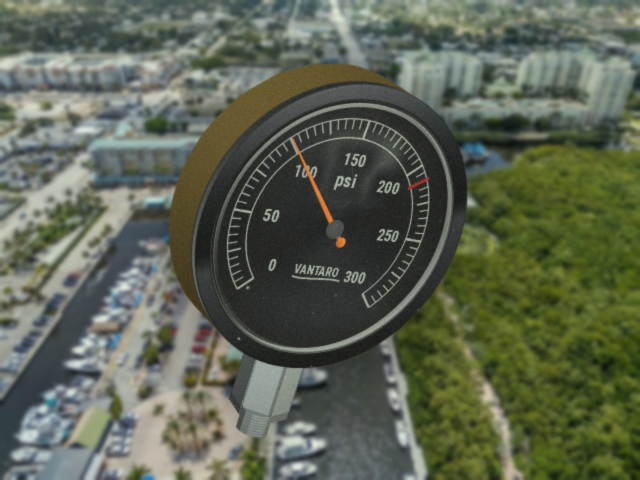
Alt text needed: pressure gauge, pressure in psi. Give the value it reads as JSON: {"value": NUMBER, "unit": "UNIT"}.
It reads {"value": 100, "unit": "psi"}
